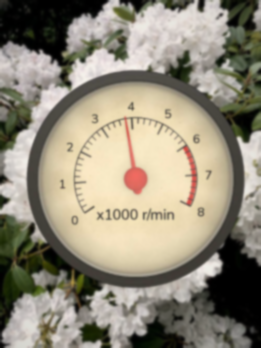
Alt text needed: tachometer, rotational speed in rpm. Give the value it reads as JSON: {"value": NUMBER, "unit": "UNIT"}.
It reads {"value": 3800, "unit": "rpm"}
